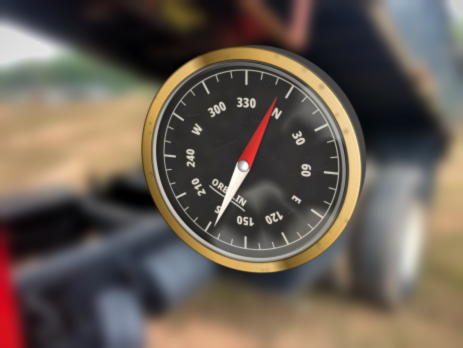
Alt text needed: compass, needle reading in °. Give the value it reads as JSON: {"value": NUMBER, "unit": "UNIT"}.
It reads {"value": 355, "unit": "°"}
